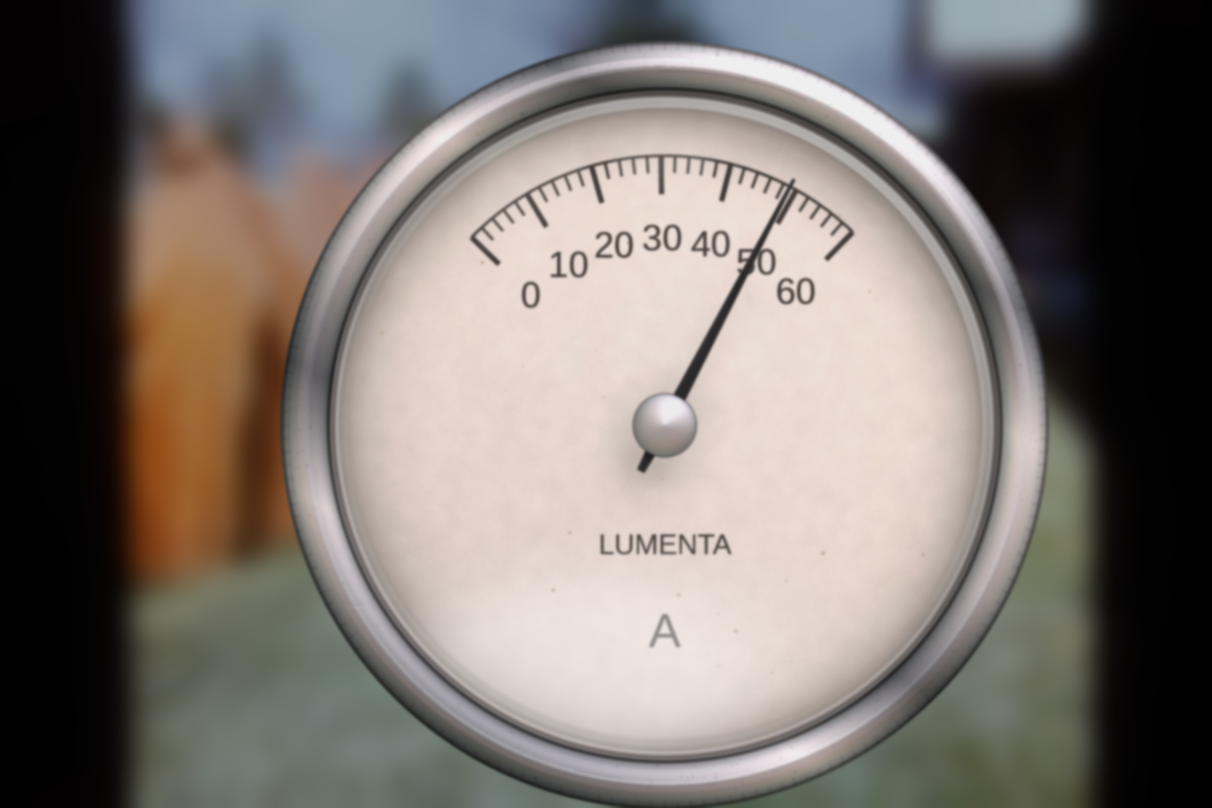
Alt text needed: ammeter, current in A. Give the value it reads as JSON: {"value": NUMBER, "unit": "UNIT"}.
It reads {"value": 49, "unit": "A"}
